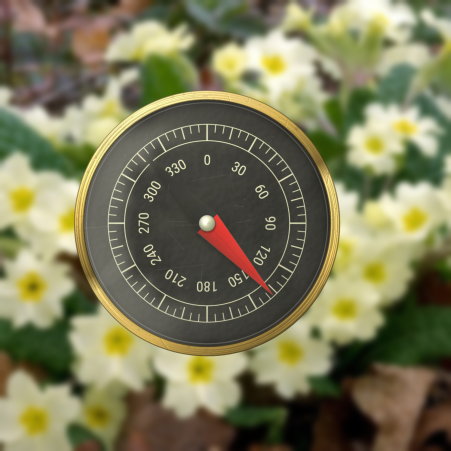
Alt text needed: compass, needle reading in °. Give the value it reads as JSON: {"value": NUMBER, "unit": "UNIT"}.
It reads {"value": 137.5, "unit": "°"}
